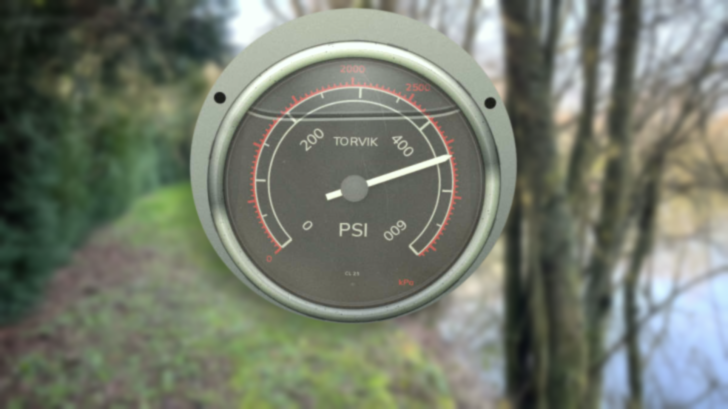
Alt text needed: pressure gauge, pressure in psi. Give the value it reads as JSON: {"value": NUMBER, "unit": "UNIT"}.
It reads {"value": 450, "unit": "psi"}
